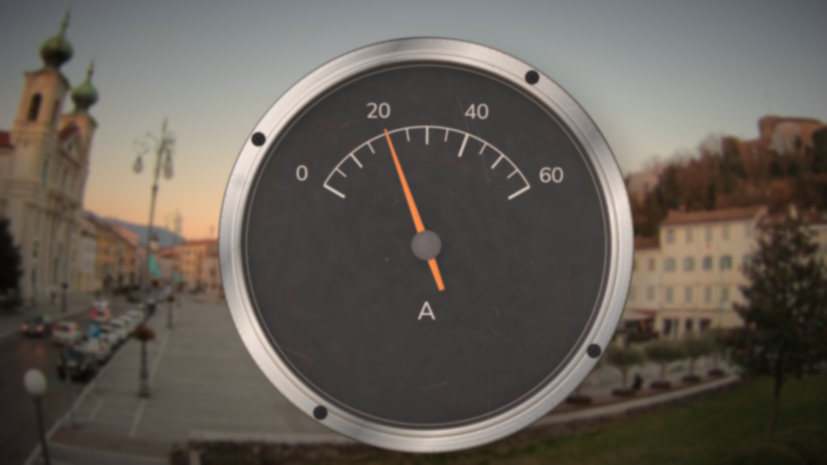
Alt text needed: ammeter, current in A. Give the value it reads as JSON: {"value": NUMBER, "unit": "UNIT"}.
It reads {"value": 20, "unit": "A"}
